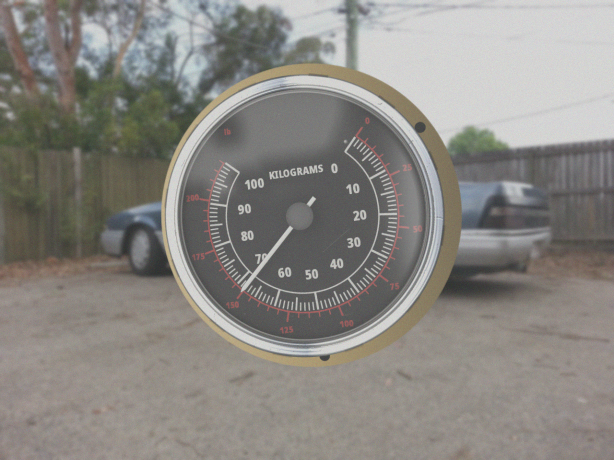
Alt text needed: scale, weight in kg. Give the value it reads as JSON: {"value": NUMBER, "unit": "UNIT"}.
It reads {"value": 68, "unit": "kg"}
